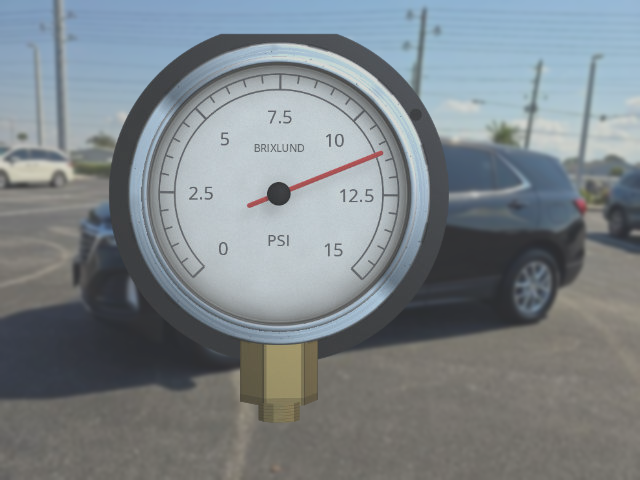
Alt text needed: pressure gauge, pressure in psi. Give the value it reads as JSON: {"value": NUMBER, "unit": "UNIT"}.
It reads {"value": 11.25, "unit": "psi"}
